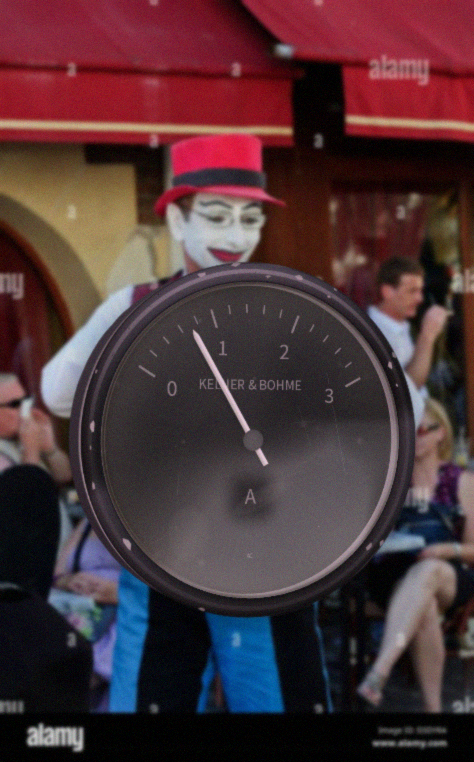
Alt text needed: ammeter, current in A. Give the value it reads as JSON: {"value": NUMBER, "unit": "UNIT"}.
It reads {"value": 0.7, "unit": "A"}
